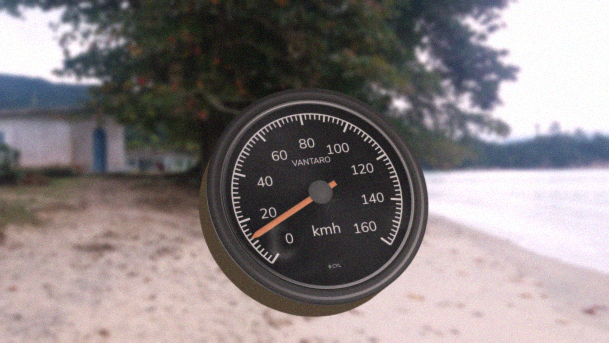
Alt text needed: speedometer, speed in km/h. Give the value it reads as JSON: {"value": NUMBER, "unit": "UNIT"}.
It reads {"value": 12, "unit": "km/h"}
